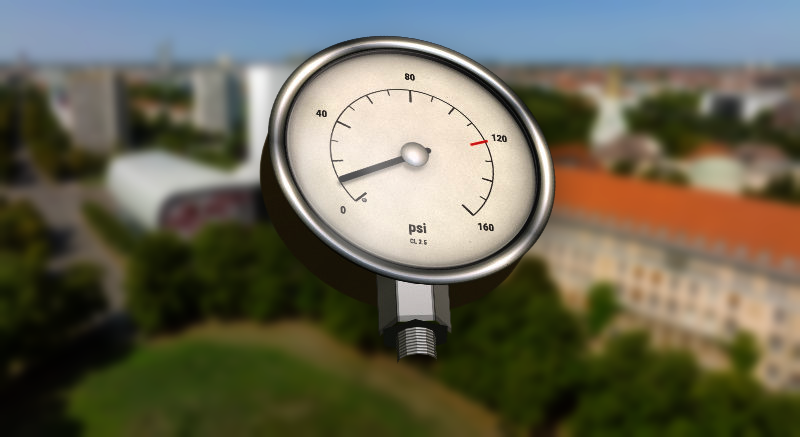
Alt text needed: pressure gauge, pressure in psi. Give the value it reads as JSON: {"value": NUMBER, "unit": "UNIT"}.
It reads {"value": 10, "unit": "psi"}
